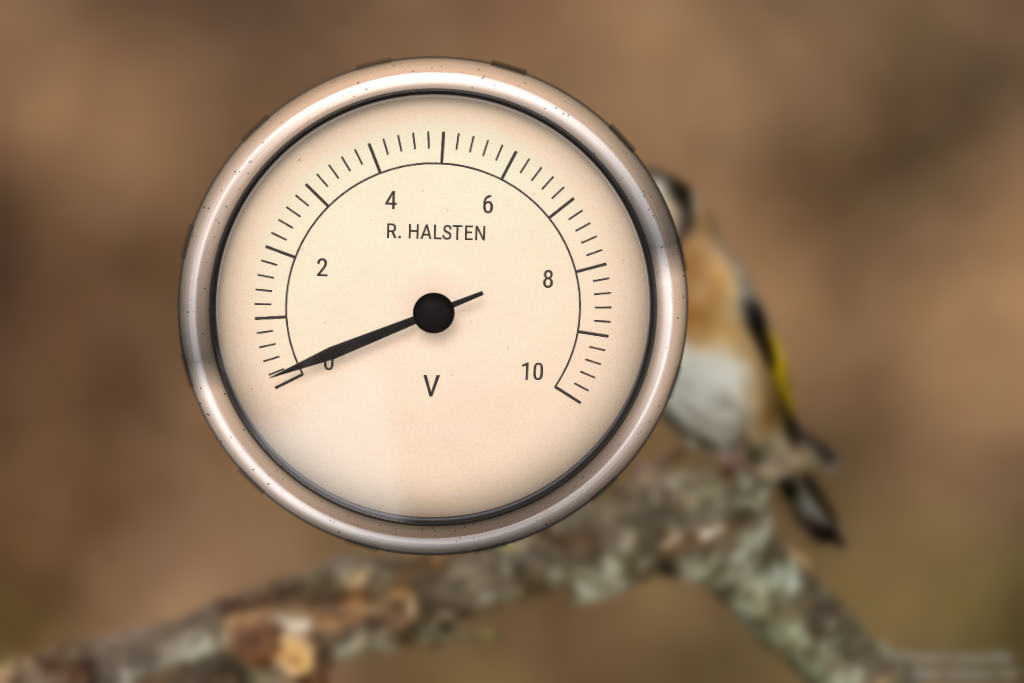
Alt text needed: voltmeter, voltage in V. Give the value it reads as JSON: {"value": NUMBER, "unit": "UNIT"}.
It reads {"value": 0.2, "unit": "V"}
